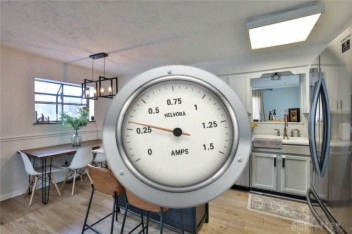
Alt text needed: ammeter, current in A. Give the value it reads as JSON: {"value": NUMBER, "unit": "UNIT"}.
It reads {"value": 0.3, "unit": "A"}
